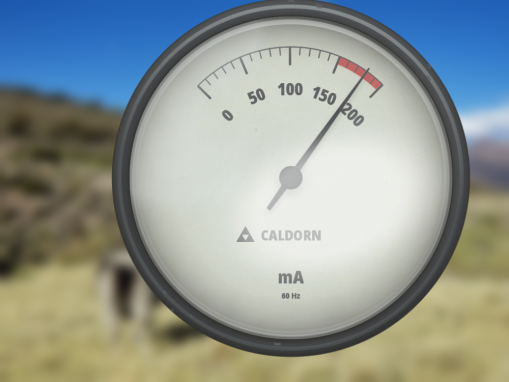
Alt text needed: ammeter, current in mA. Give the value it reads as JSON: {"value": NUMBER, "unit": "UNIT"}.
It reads {"value": 180, "unit": "mA"}
